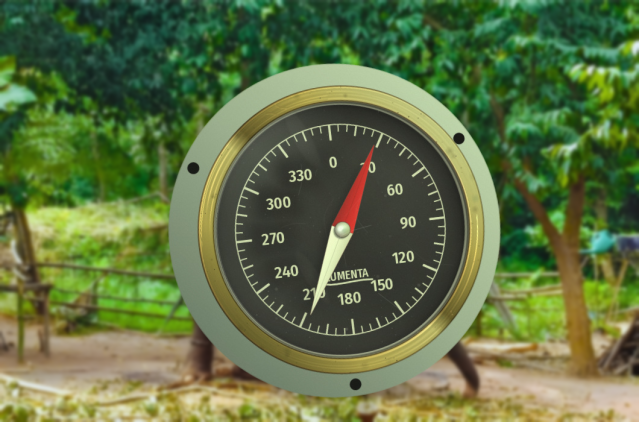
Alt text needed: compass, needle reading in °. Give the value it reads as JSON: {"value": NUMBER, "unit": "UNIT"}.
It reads {"value": 27.5, "unit": "°"}
